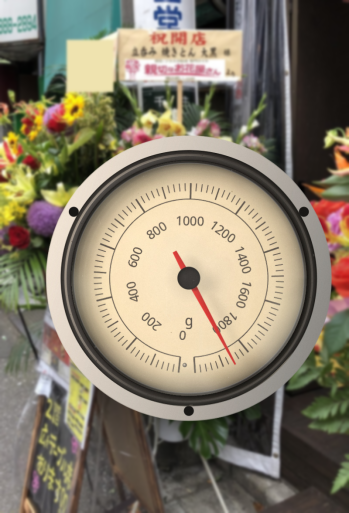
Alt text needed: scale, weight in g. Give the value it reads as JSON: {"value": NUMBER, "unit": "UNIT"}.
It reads {"value": 1860, "unit": "g"}
